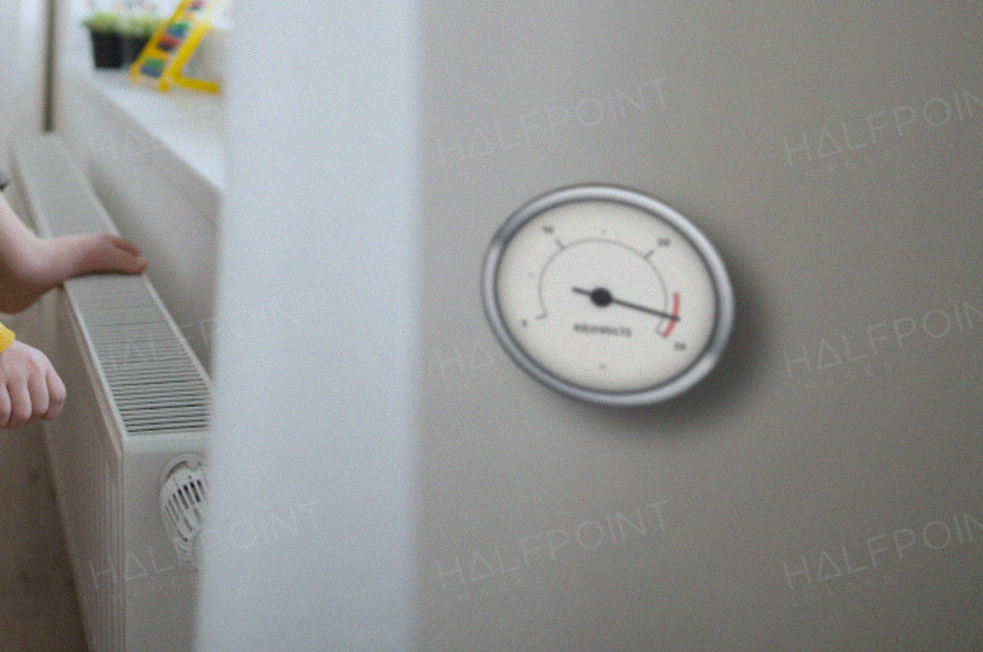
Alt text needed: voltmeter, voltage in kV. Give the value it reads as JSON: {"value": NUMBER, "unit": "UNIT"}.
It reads {"value": 27.5, "unit": "kV"}
